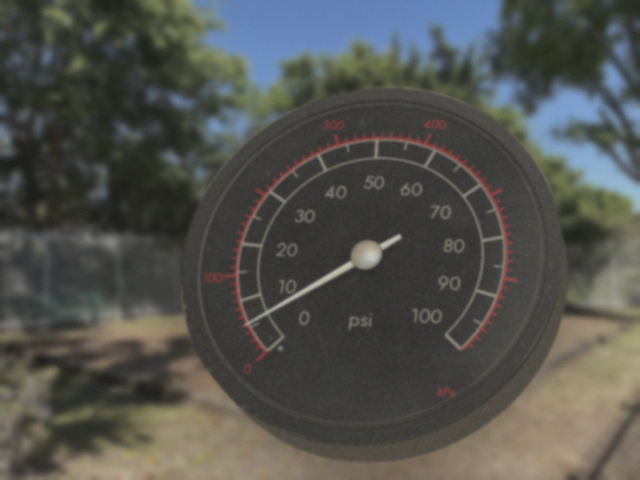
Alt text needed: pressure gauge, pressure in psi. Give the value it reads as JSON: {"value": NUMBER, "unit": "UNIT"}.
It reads {"value": 5, "unit": "psi"}
